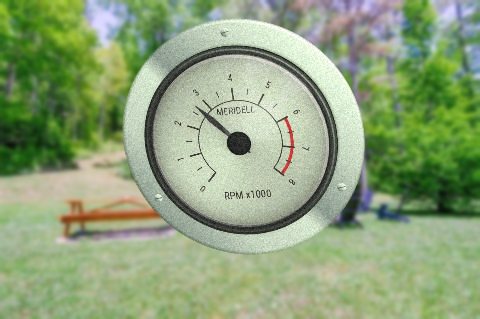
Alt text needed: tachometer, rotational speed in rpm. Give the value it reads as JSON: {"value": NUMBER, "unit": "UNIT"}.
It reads {"value": 2750, "unit": "rpm"}
